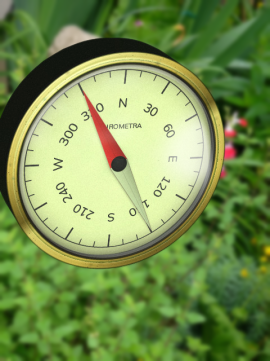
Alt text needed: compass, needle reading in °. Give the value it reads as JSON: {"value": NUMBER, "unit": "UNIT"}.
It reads {"value": 330, "unit": "°"}
